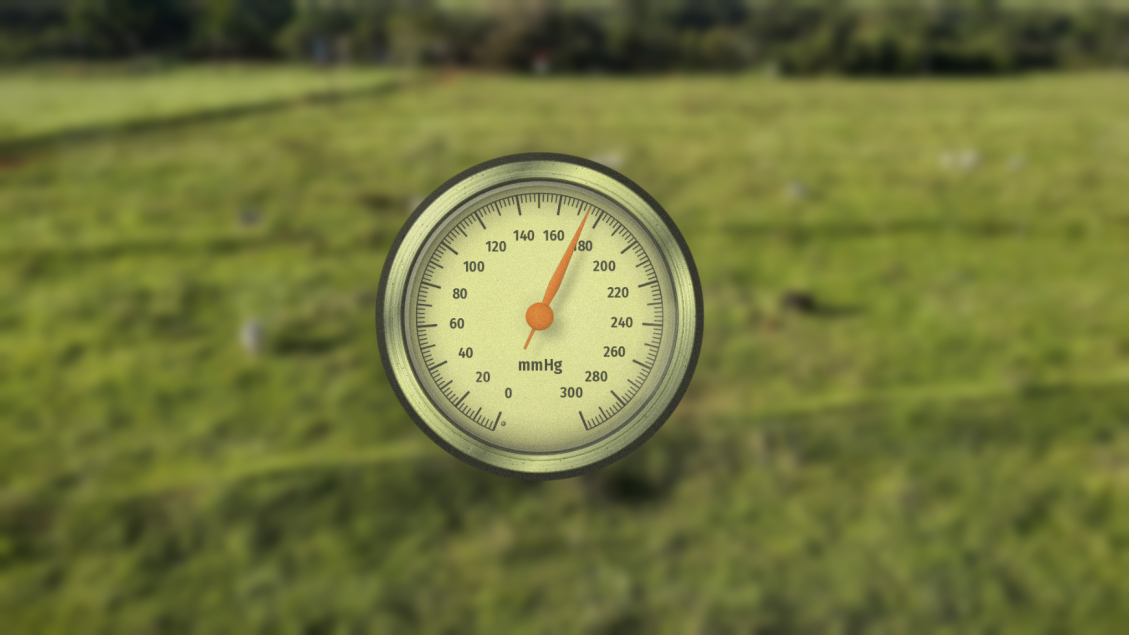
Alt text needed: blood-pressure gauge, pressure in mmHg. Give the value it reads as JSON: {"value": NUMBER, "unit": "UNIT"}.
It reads {"value": 174, "unit": "mmHg"}
